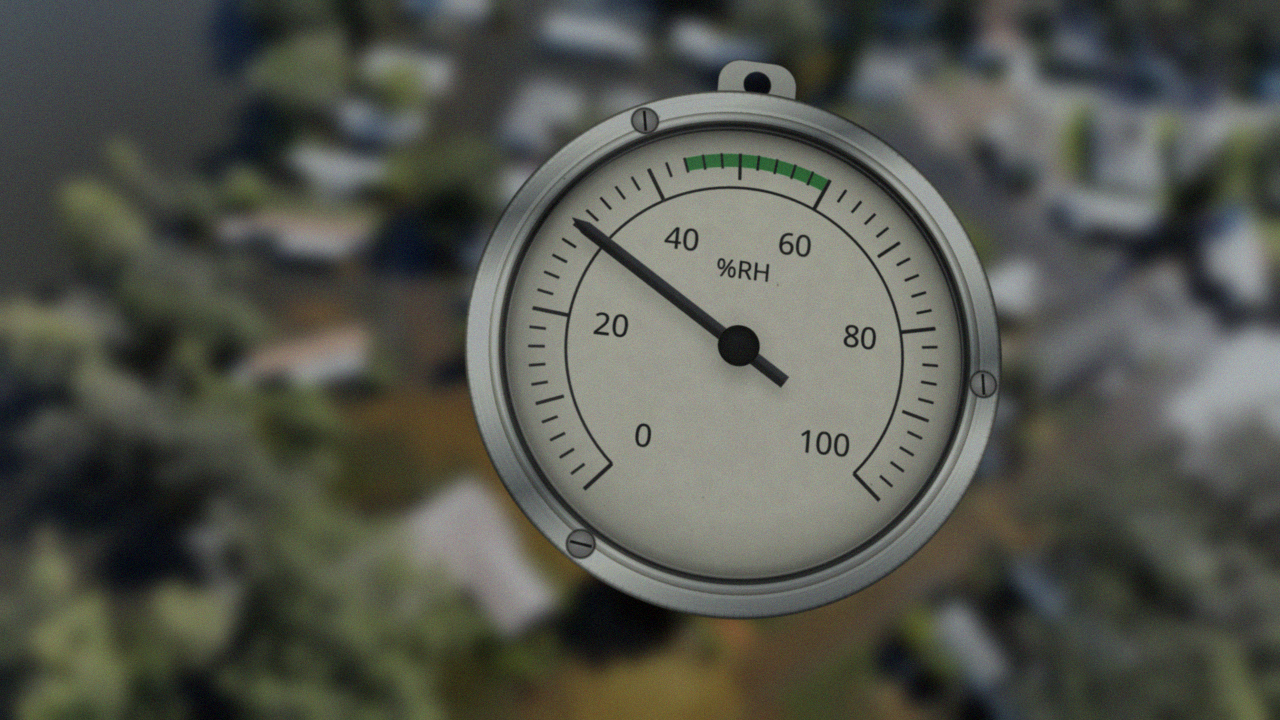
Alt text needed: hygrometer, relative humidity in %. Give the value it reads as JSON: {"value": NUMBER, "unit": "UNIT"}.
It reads {"value": 30, "unit": "%"}
